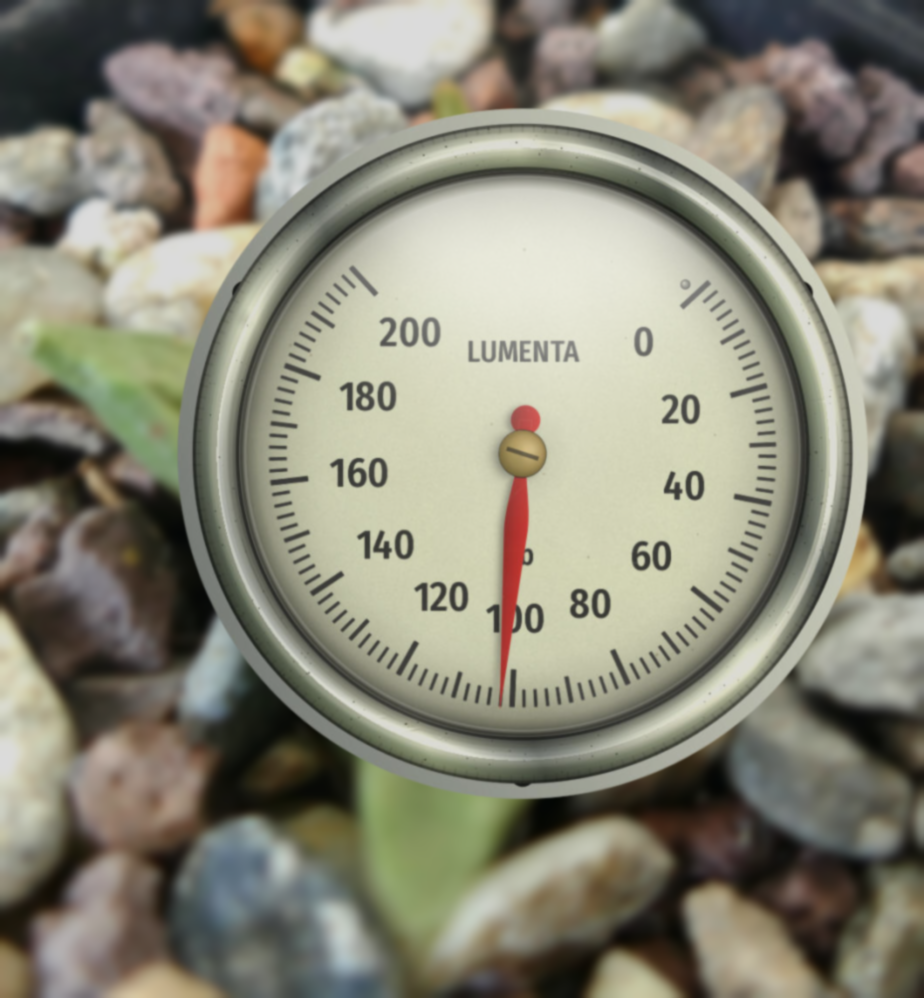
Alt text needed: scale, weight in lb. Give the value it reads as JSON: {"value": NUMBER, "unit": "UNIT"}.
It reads {"value": 102, "unit": "lb"}
